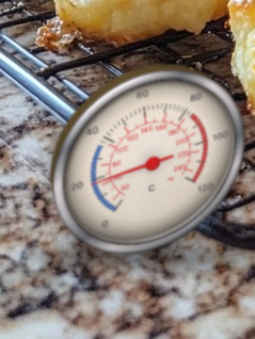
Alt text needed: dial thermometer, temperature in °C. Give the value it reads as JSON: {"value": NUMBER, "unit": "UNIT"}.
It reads {"value": 20, "unit": "°C"}
